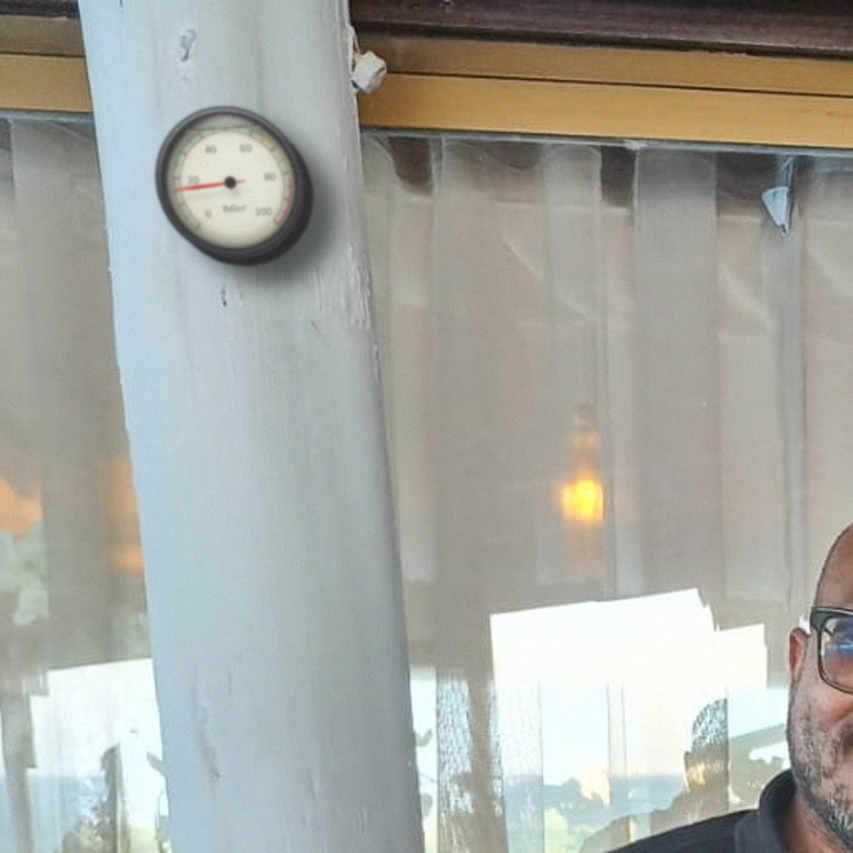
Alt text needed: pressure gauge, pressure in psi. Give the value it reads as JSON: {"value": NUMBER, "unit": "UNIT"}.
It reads {"value": 15, "unit": "psi"}
